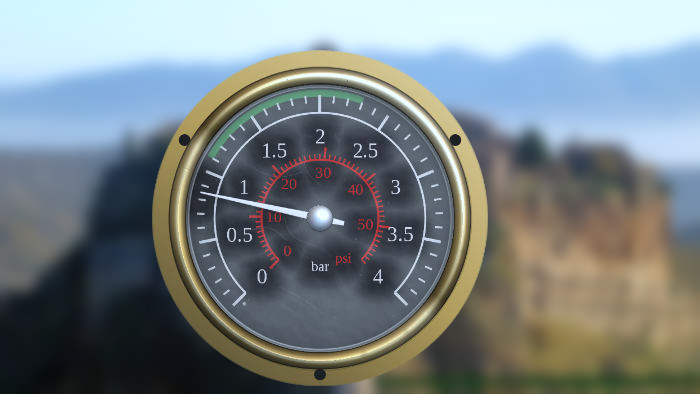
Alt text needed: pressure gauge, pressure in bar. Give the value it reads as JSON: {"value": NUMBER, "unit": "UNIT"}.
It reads {"value": 0.85, "unit": "bar"}
